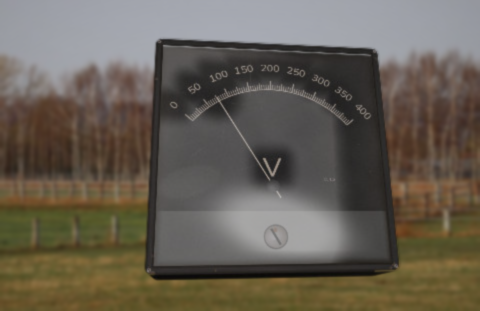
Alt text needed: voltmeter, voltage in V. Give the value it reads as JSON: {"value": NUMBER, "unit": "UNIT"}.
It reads {"value": 75, "unit": "V"}
